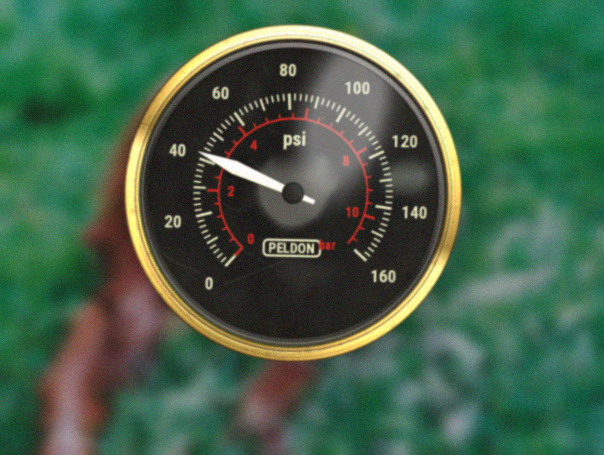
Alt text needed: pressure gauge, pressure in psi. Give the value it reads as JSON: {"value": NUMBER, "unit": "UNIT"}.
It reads {"value": 42, "unit": "psi"}
